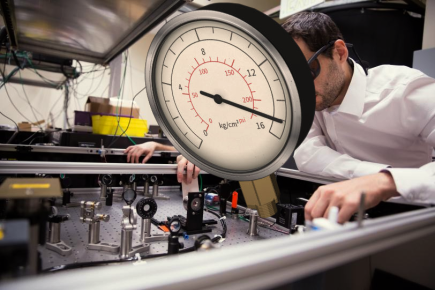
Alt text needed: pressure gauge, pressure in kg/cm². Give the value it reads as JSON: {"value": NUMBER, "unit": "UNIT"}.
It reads {"value": 15, "unit": "kg/cm²"}
